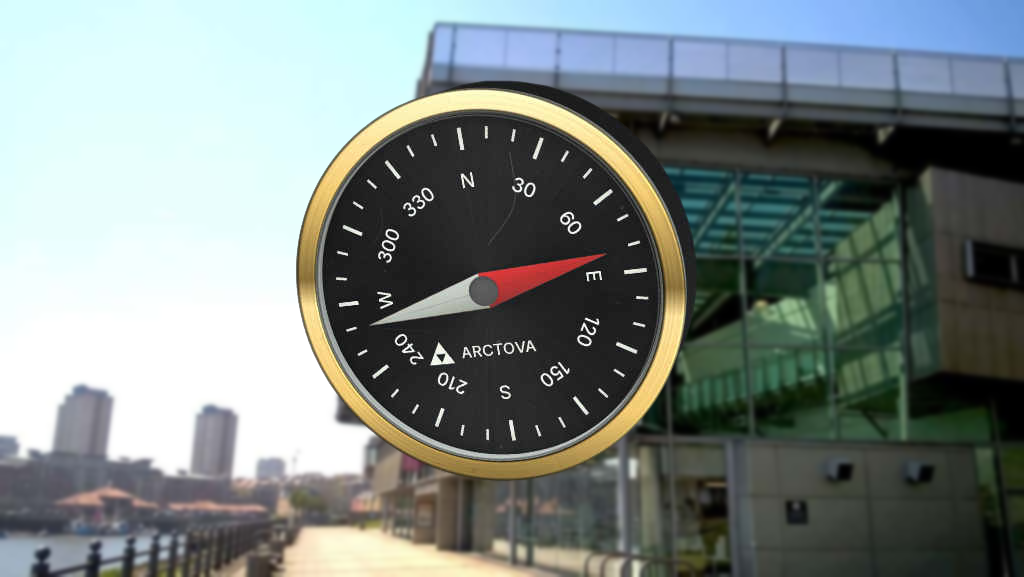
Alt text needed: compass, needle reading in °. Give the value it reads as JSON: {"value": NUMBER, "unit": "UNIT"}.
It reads {"value": 80, "unit": "°"}
